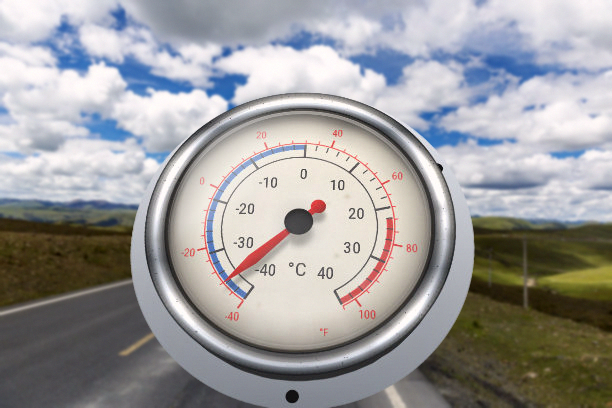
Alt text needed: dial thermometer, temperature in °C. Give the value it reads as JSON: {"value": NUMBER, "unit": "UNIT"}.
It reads {"value": -36, "unit": "°C"}
